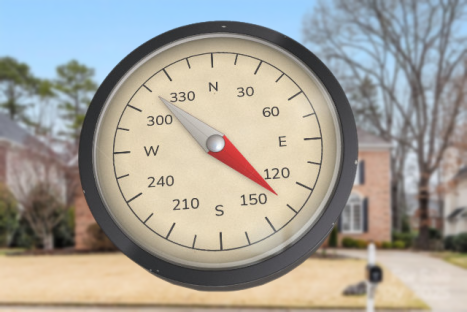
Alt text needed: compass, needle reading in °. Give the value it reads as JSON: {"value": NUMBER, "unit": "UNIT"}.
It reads {"value": 135, "unit": "°"}
